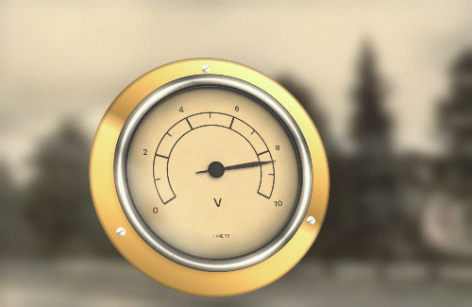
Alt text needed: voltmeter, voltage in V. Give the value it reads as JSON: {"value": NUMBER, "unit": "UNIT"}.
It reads {"value": 8.5, "unit": "V"}
